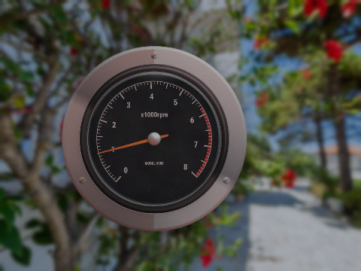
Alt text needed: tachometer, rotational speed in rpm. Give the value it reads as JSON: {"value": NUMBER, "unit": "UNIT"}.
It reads {"value": 1000, "unit": "rpm"}
